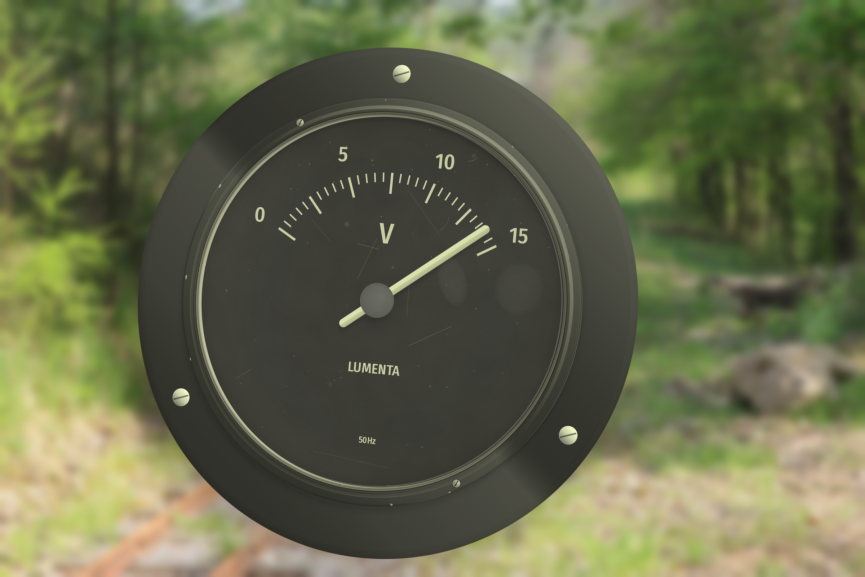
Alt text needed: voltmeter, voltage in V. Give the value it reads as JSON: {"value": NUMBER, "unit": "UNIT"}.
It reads {"value": 14, "unit": "V"}
